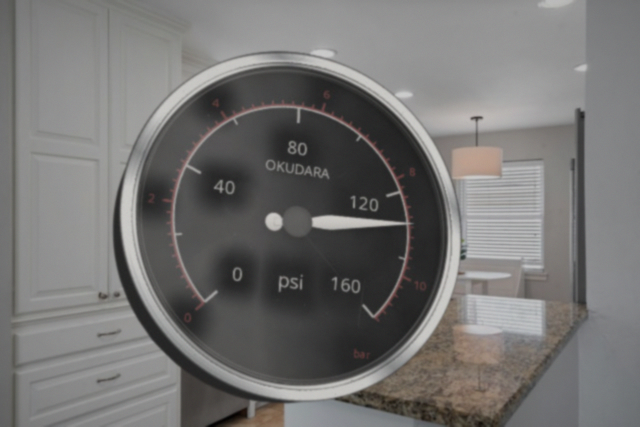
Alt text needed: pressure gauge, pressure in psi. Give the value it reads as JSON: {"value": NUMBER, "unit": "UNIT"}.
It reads {"value": 130, "unit": "psi"}
